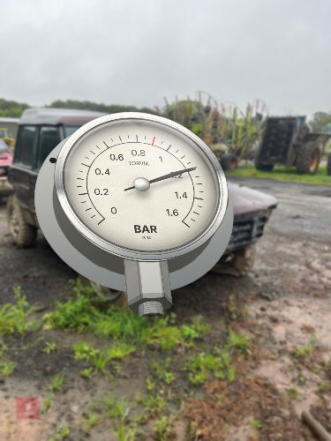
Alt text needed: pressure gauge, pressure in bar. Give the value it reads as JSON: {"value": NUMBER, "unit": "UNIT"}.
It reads {"value": 1.2, "unit": "bar"}
